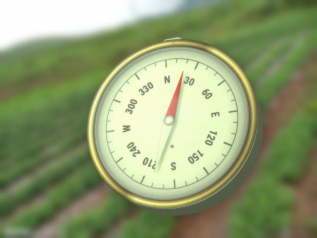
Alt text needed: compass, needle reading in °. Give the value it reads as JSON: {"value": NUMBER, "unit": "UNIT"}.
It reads {"value": 20, "unit": "°"}
